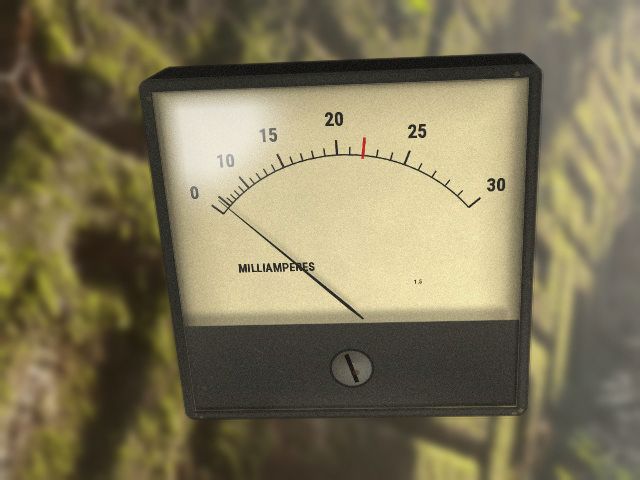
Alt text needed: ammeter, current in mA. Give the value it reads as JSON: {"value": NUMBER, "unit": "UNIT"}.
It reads {"value": 5, "unit": "mA"}
